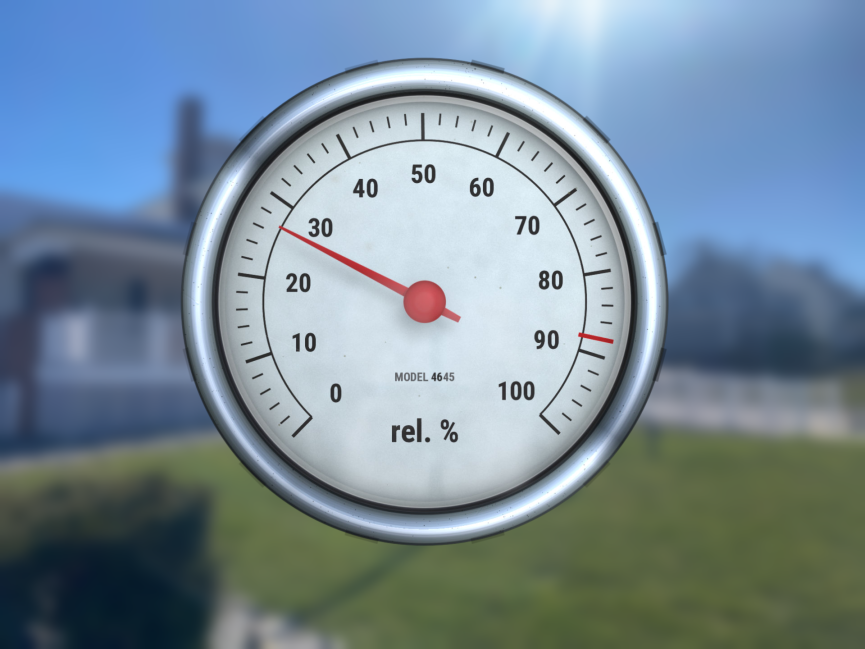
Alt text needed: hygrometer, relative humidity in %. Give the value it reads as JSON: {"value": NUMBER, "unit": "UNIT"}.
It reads {"value": 27, "unit": "%"}
